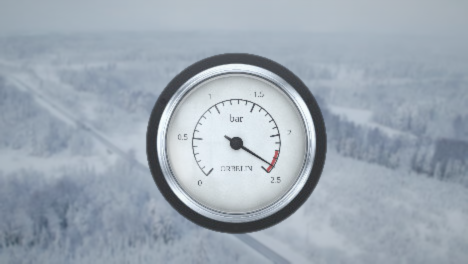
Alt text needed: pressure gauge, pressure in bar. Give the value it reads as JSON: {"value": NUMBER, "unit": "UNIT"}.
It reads {"value": 2.4, "unit": "bar"}
